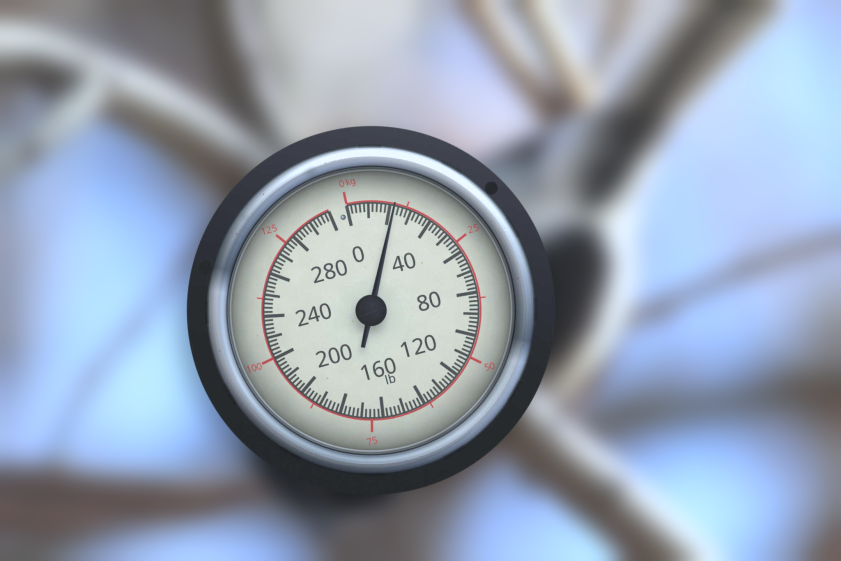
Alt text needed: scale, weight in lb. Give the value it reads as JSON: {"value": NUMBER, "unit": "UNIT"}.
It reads {"value": 22, "unit": "lb"}
